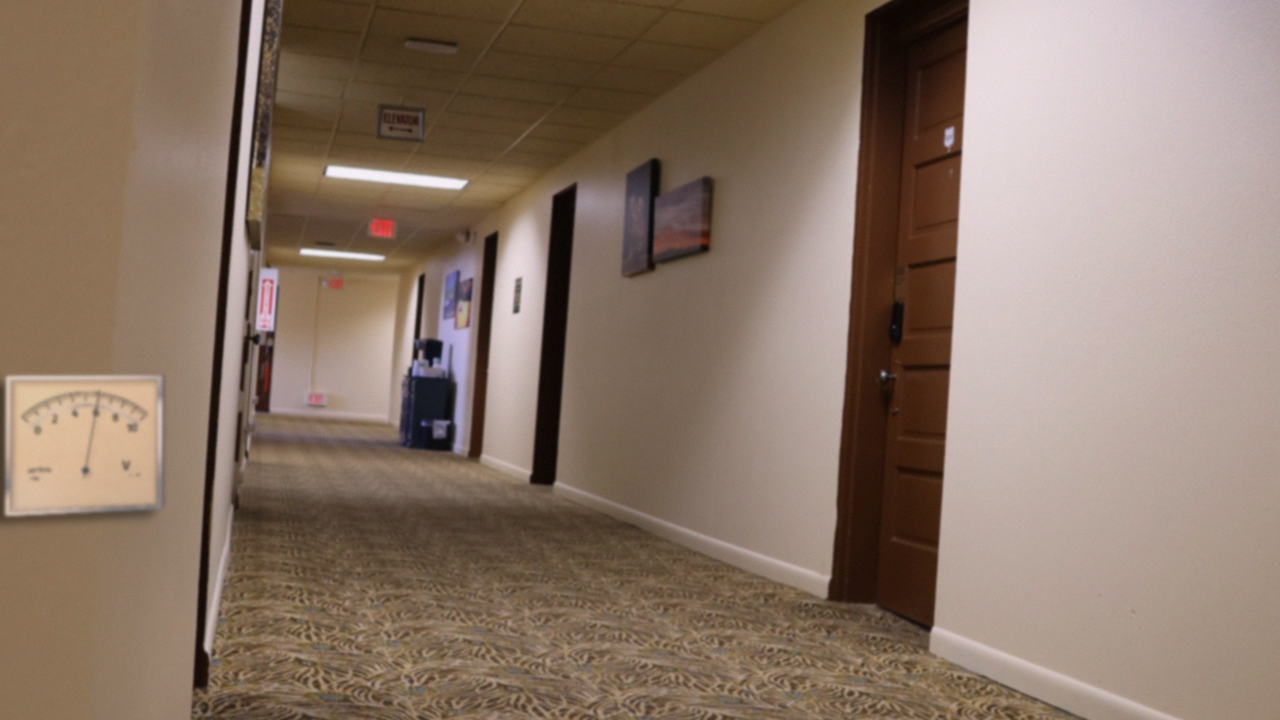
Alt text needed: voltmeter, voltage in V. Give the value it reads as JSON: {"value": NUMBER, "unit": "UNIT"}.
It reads {"value": 6, "unit": "V"}
